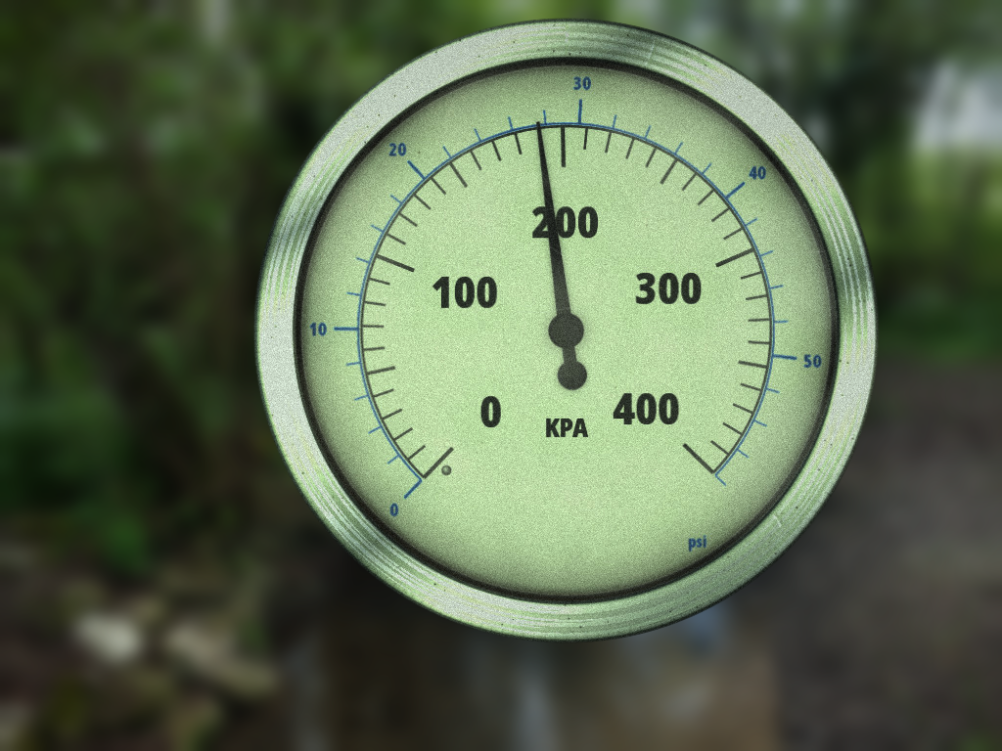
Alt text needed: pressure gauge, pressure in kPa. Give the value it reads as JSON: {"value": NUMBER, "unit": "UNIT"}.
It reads {"value": 190, "unit": "kPa"}
